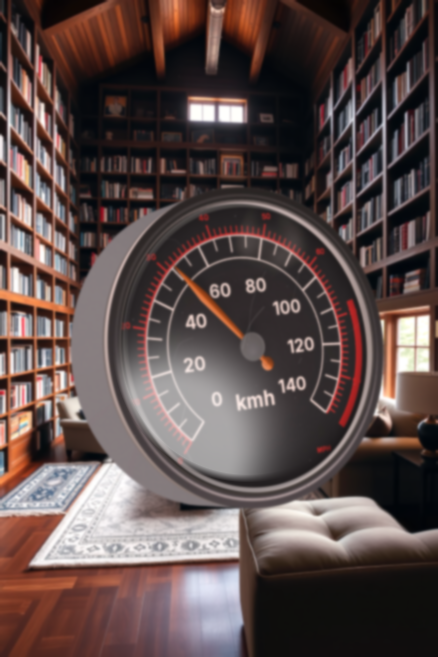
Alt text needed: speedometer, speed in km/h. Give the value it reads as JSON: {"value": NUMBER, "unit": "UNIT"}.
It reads {"value": 50, "unit": "km/h"}
